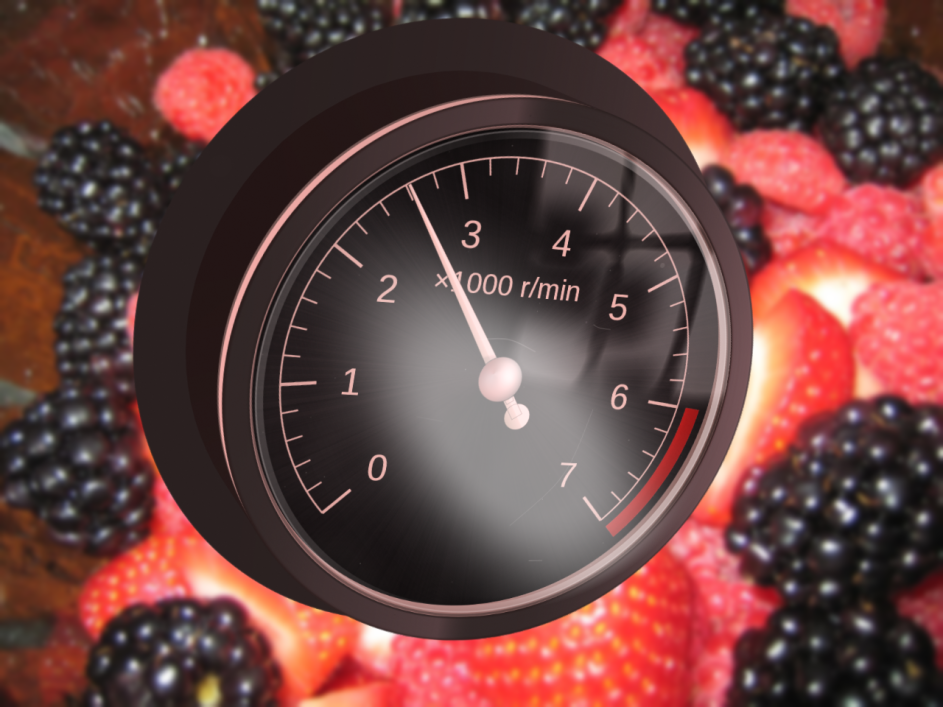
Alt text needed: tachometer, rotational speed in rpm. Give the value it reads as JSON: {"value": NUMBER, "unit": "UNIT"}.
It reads {"value": 2600, "unit": "rpm"}
